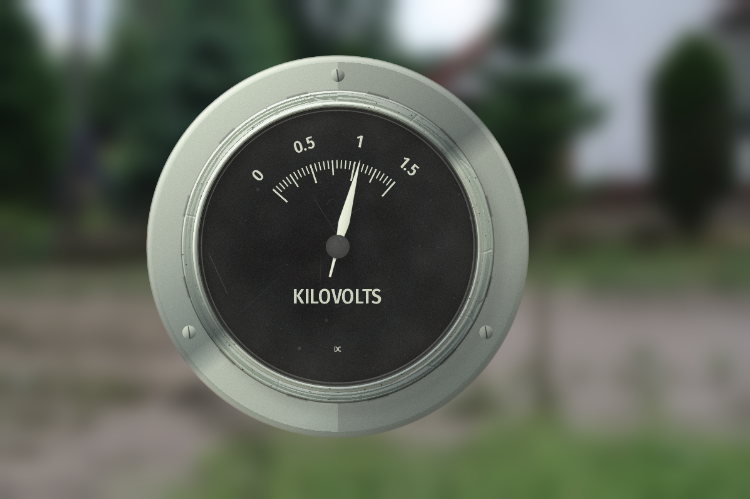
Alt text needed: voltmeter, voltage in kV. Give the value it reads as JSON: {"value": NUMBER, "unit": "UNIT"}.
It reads {"value": 1.05, "unit": "kV"}
